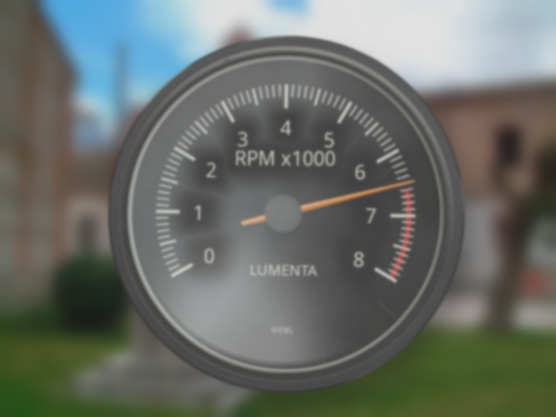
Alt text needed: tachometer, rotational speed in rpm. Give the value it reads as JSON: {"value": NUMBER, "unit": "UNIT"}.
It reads {"value": 6500, "unit": "rpm"}
